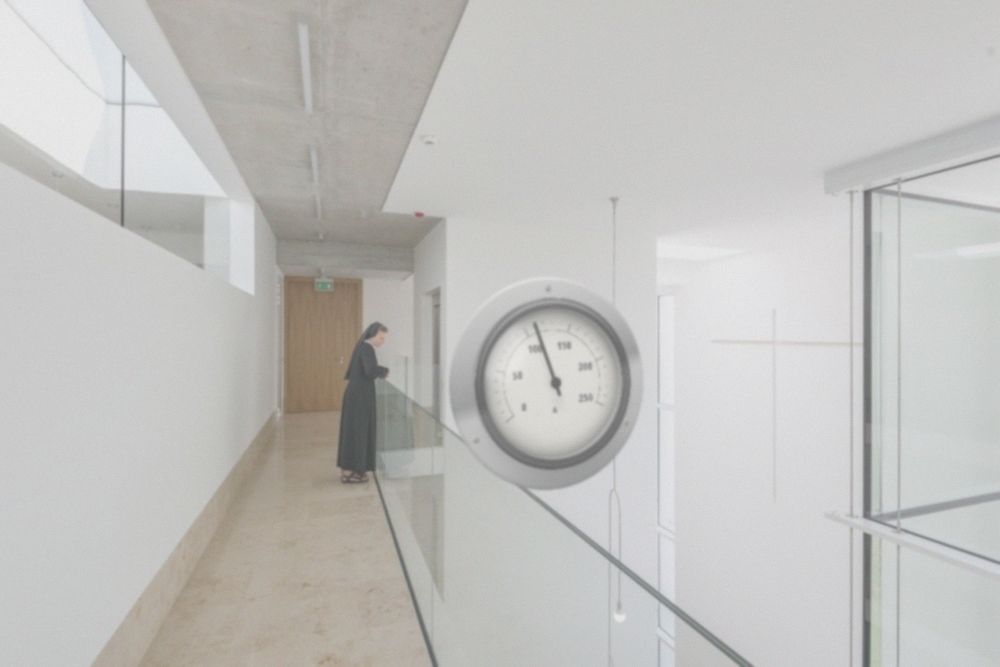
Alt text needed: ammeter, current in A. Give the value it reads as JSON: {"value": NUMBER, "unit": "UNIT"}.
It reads {"value": 110, "unit": "A"}
